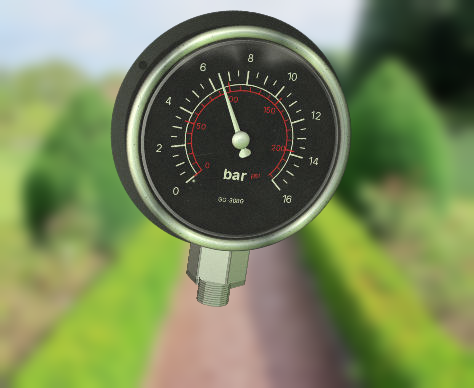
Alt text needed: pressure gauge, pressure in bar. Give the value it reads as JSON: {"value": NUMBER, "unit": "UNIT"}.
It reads {"value": 6.5, "unit": "bar"}
